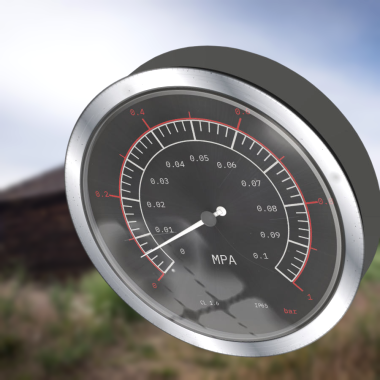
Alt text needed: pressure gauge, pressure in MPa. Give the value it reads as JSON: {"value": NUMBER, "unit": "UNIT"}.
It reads {"value": 0.006, "unit": "MPa"}
